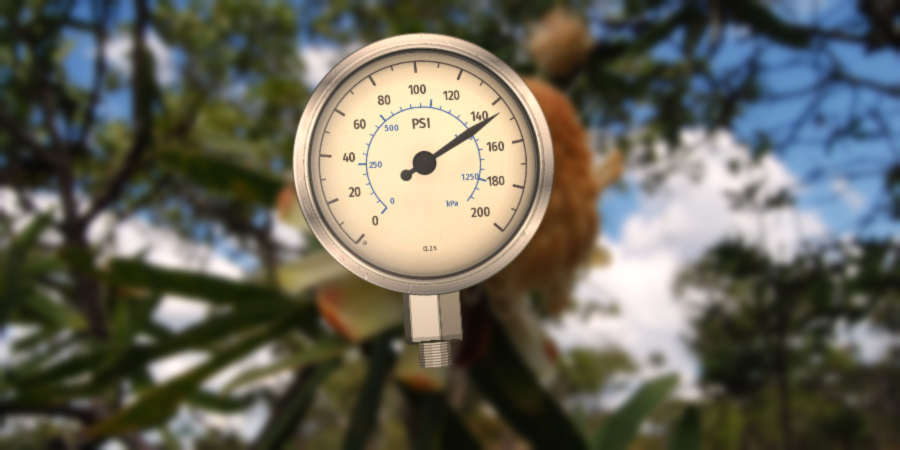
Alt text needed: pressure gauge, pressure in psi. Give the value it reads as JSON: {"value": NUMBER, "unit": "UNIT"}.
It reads {"value": 145, "unit": "psi"}
